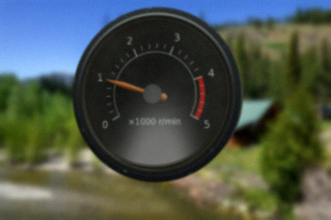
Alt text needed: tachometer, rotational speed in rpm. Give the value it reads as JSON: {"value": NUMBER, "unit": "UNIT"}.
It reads {"value": 1000, "unit": "rpm"}
